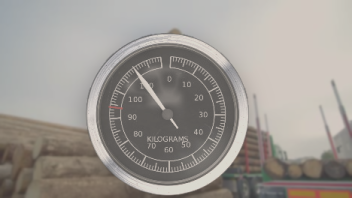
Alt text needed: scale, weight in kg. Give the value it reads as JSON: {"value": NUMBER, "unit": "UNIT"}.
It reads {"value": 110, "unit": "kg"}
